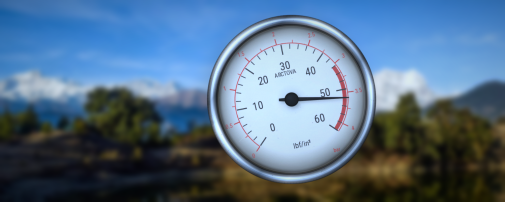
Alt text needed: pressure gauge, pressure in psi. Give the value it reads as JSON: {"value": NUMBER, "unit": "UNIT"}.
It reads {"value": 52, "unit": "psi"}
